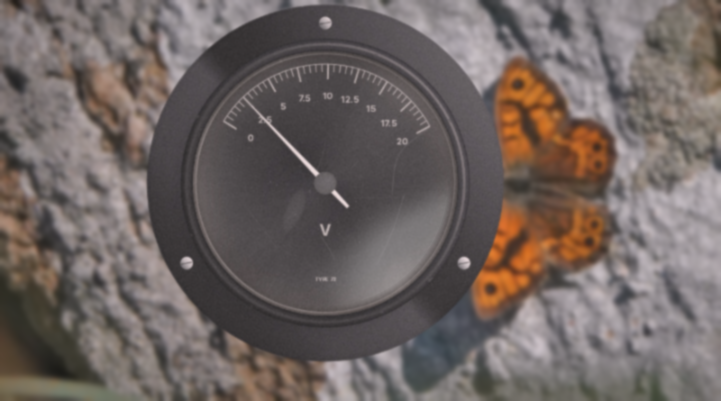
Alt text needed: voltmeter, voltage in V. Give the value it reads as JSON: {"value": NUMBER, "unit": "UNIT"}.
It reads {"value": 2.5, "unit": "V"}
